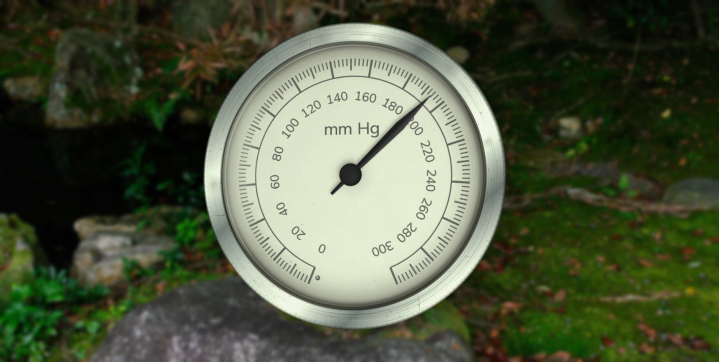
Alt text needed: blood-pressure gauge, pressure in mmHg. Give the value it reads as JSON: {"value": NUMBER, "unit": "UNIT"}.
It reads {"value": 194, "unit": "mmHg"}
